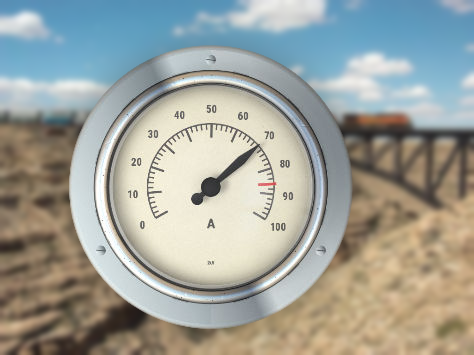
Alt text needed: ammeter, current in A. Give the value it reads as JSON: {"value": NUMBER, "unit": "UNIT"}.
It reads {"value": 70, "unit": "A"}
